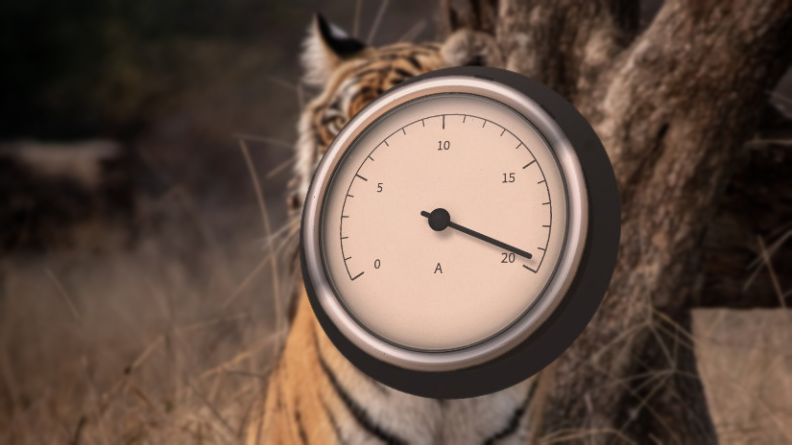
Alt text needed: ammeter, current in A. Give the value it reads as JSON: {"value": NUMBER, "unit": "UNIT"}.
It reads {"value": 19.5, "unit": "A"}
